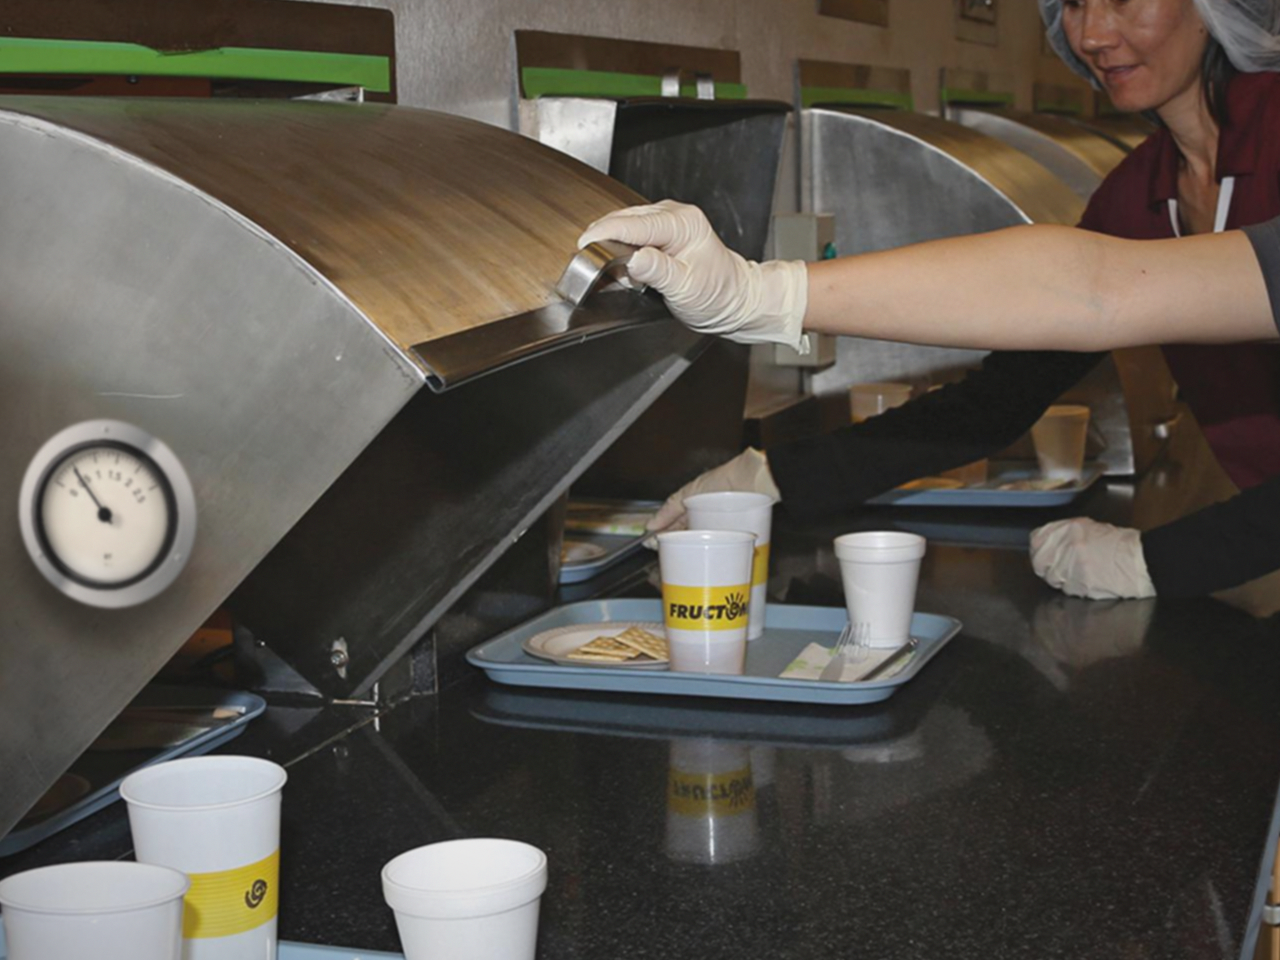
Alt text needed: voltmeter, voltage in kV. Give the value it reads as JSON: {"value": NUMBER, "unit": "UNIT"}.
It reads {"value": 0.5, "unit": "kV"}
